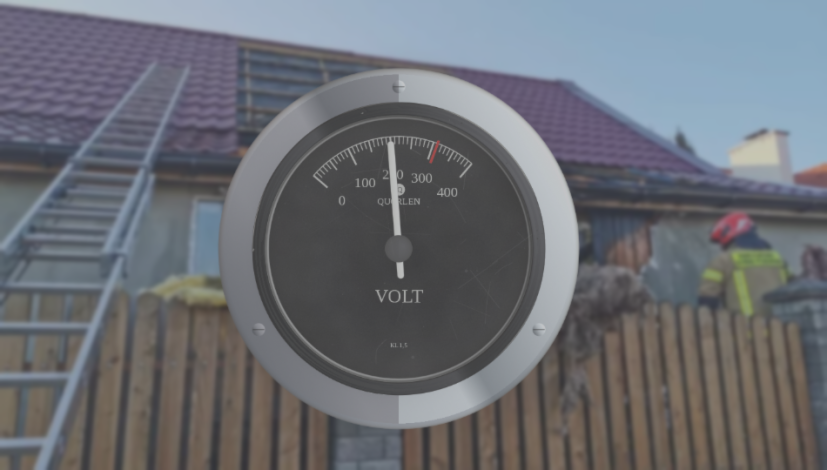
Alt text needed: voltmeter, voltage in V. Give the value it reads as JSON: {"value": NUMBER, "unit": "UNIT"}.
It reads {"value": 200, "unit": "V"}
